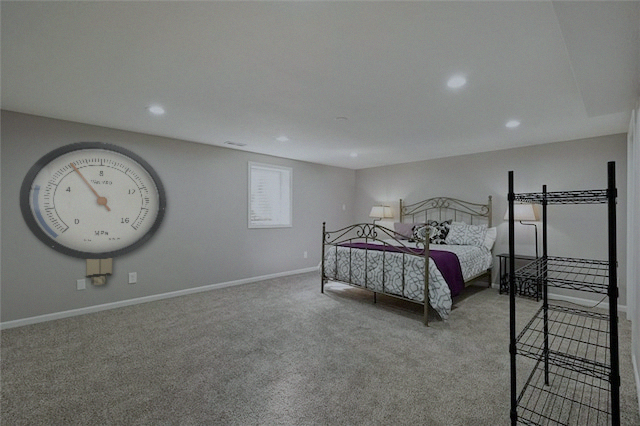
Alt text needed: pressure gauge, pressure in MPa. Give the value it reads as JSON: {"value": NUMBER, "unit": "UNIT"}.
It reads {"value": 6, "unit": "MPa"}
